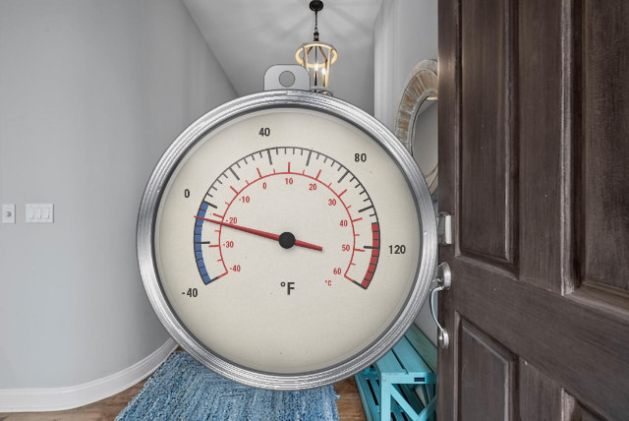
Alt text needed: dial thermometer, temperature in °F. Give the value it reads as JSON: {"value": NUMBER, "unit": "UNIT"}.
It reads {"value": -8, "unit": "°F"}
